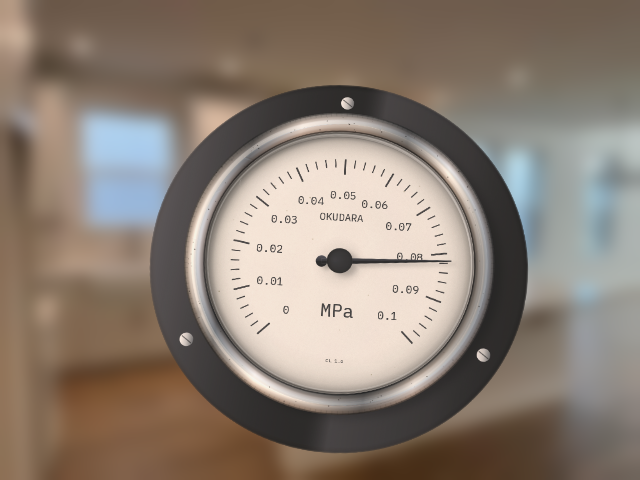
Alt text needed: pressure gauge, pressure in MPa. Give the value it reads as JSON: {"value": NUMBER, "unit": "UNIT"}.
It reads {"value": 0.082, "unit": "MPa"}
